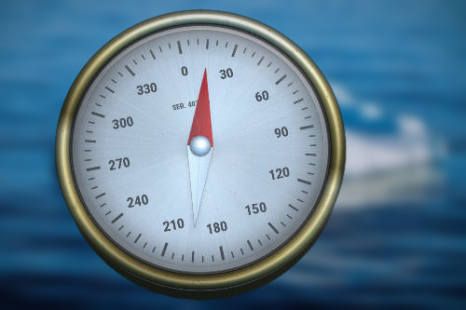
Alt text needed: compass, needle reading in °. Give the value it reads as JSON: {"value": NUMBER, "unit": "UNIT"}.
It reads {"value": 15, "unit": "°"}
